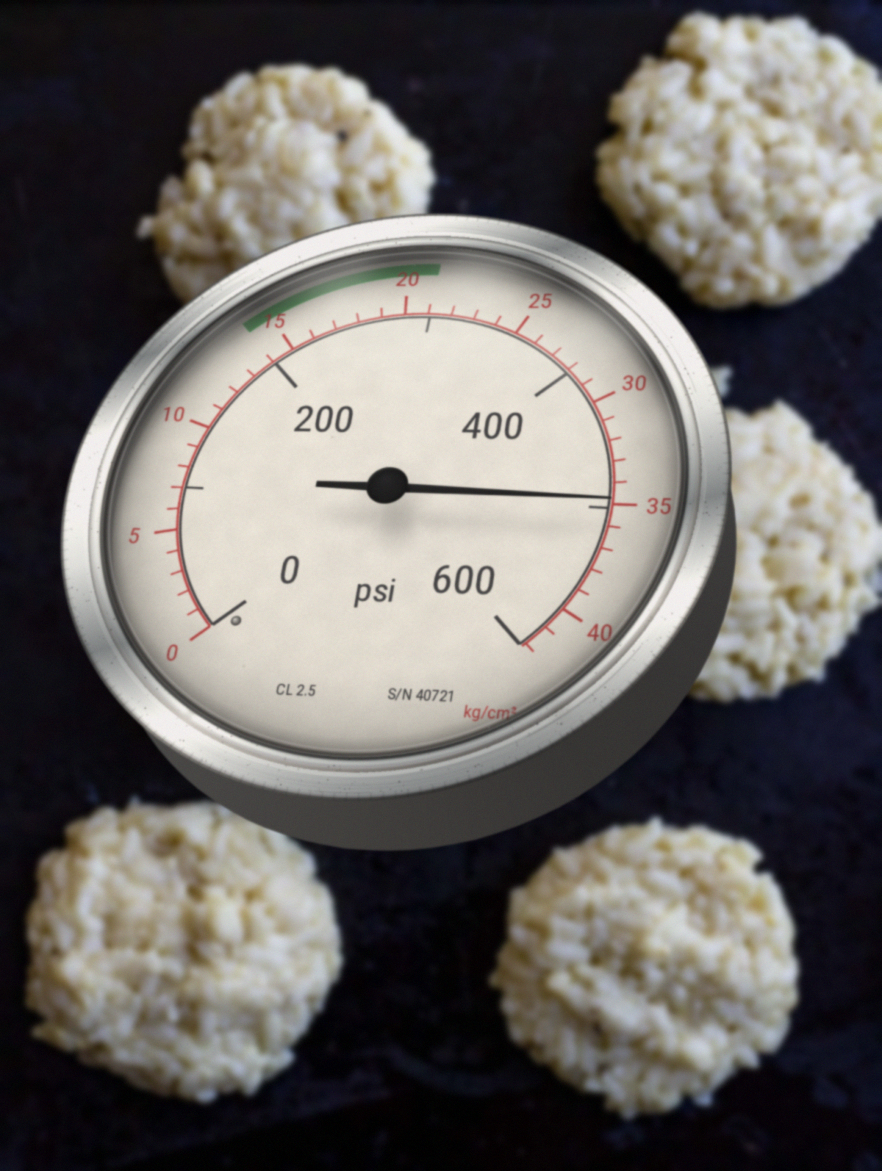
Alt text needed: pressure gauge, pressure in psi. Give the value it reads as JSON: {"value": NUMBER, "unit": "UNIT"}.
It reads {"value": 500, "unit": "psi"}
